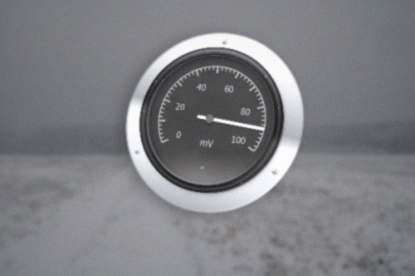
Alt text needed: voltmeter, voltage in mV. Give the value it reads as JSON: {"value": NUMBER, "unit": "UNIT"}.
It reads {"value": 90, "unit": "mV"}
